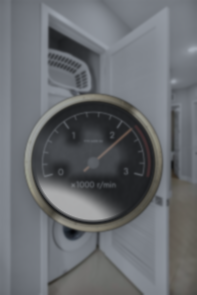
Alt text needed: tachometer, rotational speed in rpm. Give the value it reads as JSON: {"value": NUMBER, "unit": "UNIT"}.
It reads {"value": 2200, "unit": "rpm"}
